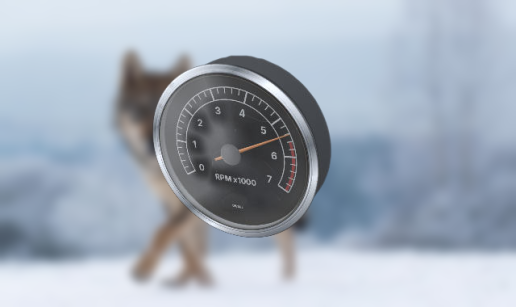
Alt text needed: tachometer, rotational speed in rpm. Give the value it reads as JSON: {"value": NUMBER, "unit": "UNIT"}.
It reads {"value": 5400, "unit": "rpm"}
